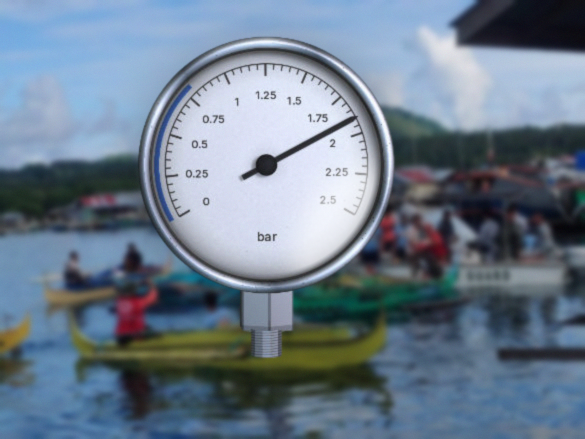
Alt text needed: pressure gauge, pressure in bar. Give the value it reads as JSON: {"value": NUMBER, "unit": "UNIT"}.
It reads {"value": 1.9, "unit": "bar"}
